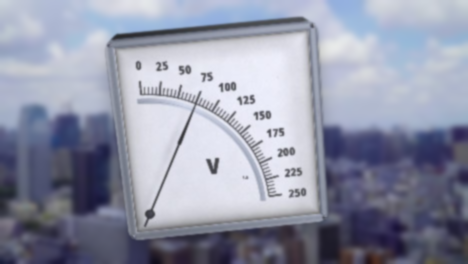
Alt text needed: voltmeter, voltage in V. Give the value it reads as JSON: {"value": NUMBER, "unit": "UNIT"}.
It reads {"value": 75, "unit": "V"}
